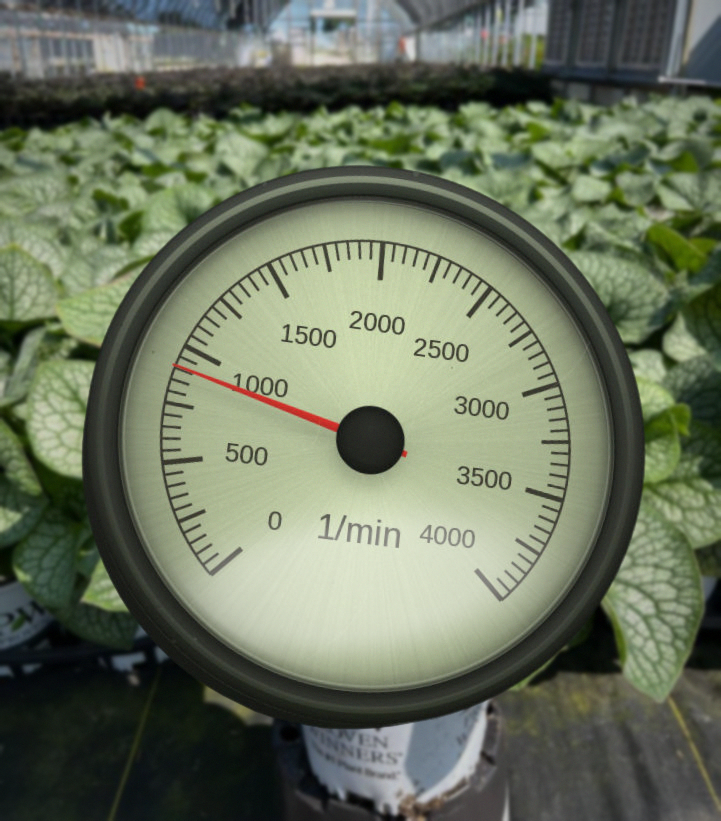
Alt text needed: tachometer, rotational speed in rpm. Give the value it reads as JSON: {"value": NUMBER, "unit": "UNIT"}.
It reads {"value": 900, "unit": "rpm"}
